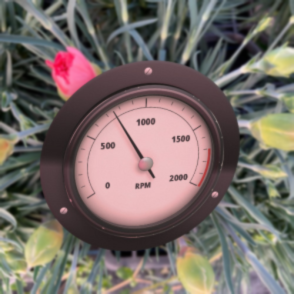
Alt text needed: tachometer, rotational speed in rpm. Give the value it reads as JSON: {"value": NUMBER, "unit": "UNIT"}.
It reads {"value": 750, "unit": "rpm"}
